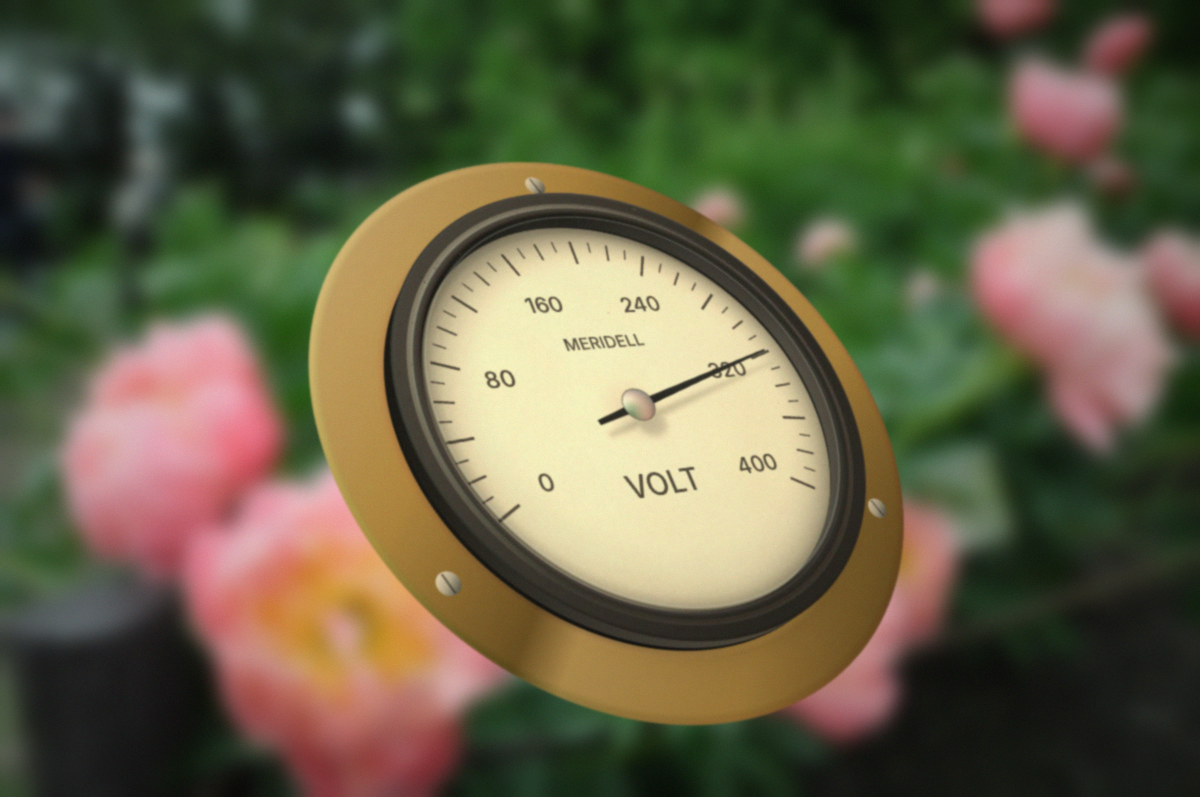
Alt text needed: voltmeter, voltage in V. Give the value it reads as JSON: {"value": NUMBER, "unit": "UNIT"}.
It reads {"value": 320, "unit": "V"}
